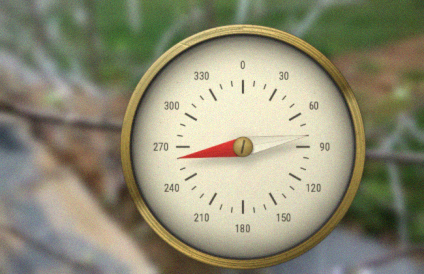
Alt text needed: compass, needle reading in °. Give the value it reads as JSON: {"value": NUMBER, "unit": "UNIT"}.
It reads {"value": 260, "unit": "°"}
